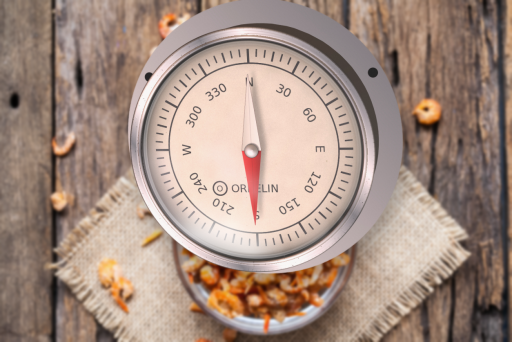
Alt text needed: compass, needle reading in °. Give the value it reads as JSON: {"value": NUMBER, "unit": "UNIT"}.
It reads {"value": 180, "unit": "°"}
